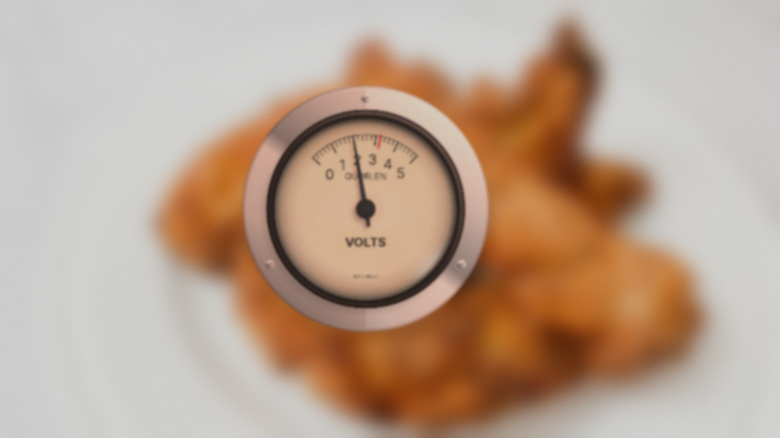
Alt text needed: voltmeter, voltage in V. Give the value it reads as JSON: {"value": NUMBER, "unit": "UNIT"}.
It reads {"value": 2, "unit": "V"}
